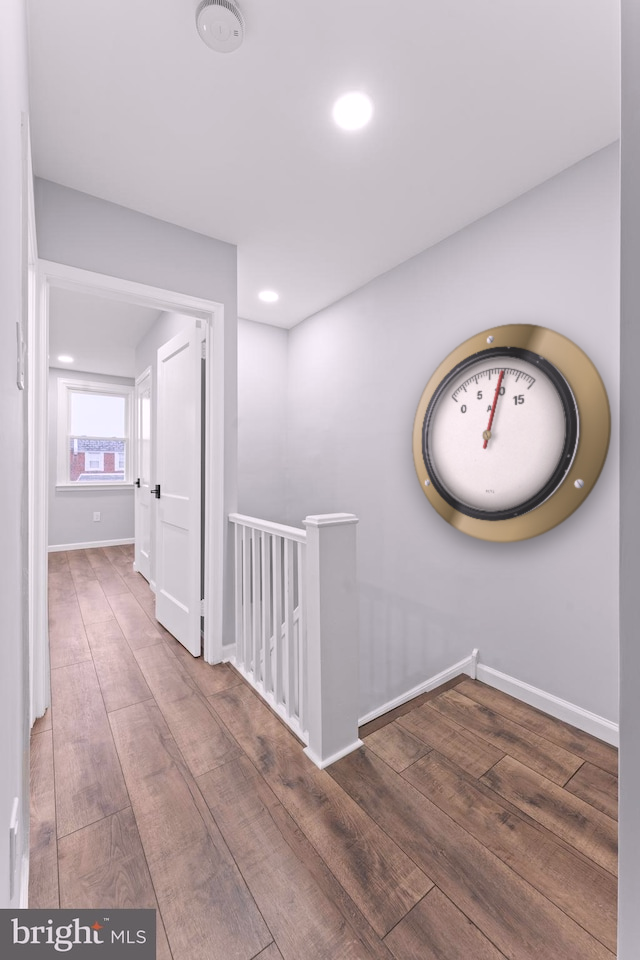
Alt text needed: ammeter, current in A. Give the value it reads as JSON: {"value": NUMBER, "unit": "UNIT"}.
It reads {"value": 10, "unit": "A"}
